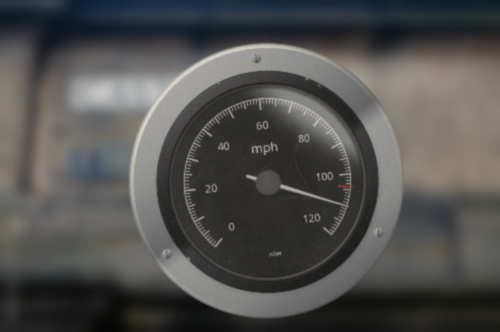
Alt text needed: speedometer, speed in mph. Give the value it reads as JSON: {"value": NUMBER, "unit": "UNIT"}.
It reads {"value": 110, "unit": "mph"}
